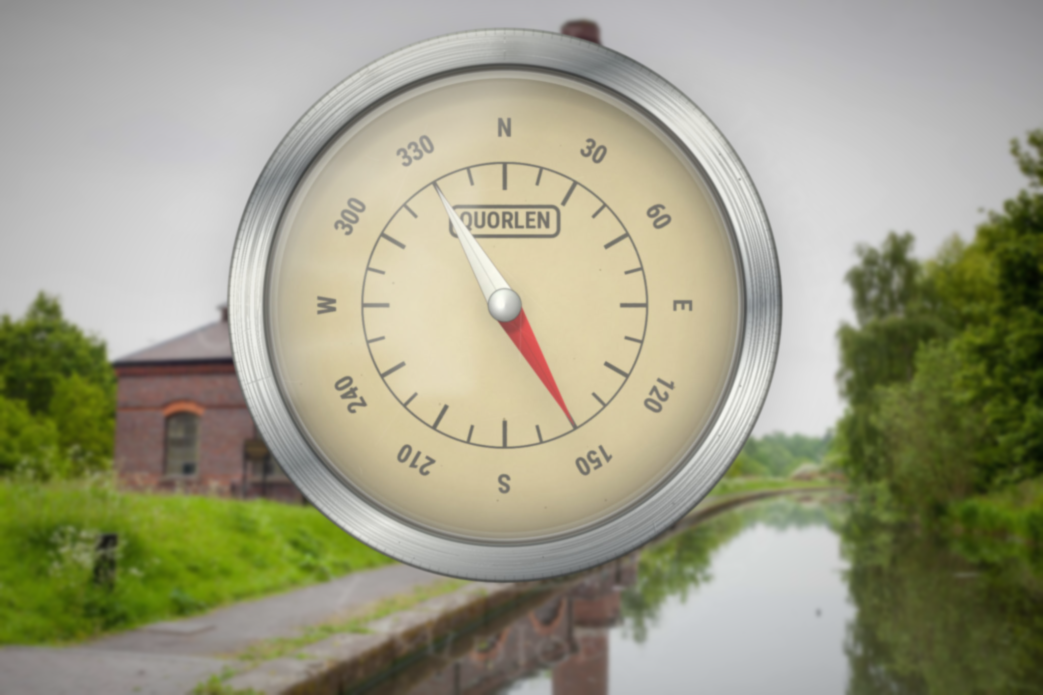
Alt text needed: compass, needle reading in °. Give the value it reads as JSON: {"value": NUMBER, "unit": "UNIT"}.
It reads {"value": 150, "unit": "°"}
